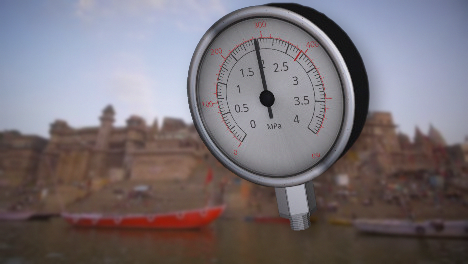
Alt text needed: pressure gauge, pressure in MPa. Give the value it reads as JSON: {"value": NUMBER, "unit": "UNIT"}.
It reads {"value": 2, "unit": "MPa"}
